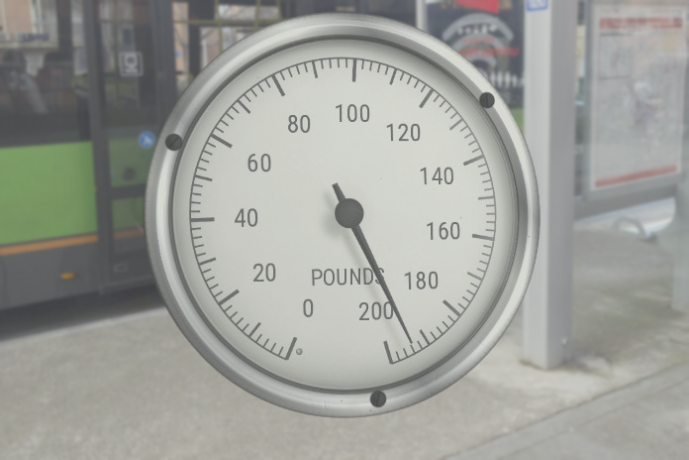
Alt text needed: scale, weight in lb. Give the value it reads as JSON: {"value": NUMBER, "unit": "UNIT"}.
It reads {"value": 194, "unit": "lb"}
